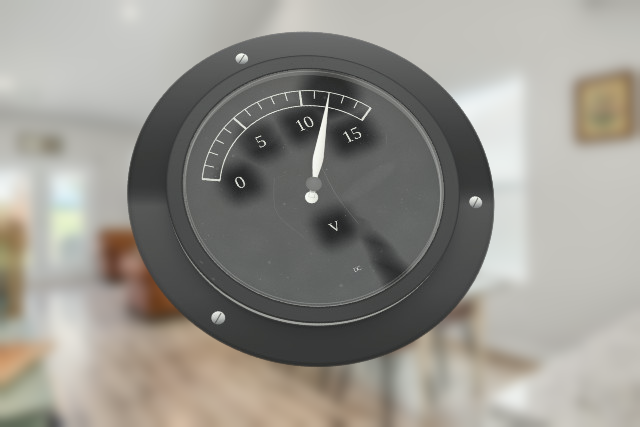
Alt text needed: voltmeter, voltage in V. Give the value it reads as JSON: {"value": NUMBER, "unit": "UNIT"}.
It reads {"value": 12, "unit": "V"}
